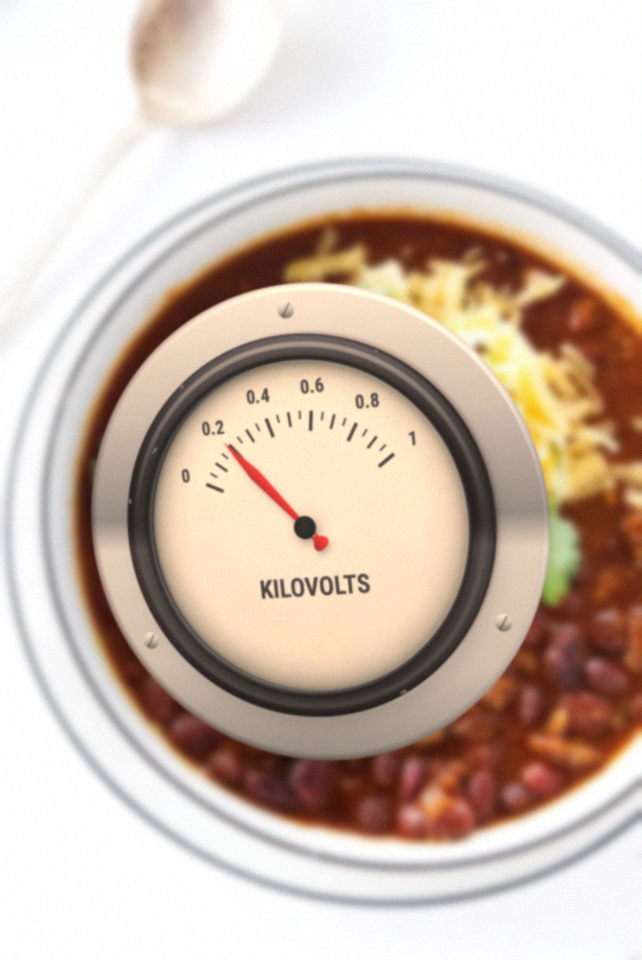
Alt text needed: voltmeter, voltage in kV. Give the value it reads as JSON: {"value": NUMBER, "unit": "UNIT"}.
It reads {"value": 0.2, "unit": "kV"}
